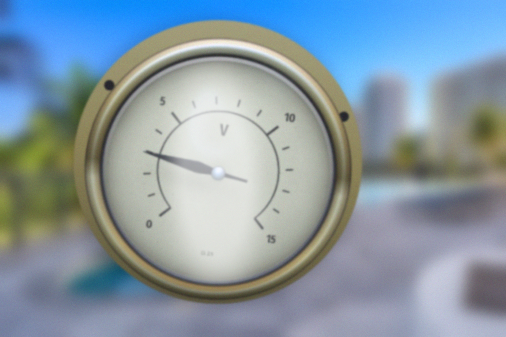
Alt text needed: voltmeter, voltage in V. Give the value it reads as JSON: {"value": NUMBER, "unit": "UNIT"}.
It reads {"value": 3, "unit": "V"}
